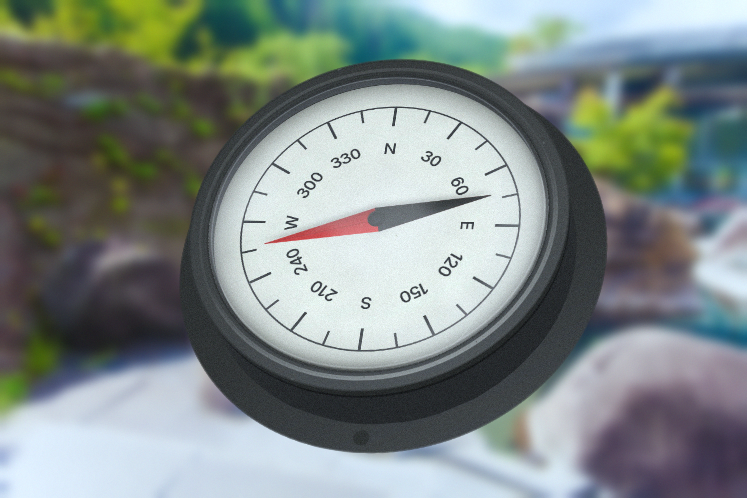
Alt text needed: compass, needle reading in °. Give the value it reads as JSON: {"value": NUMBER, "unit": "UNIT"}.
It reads {"value": 255, "unit": "°"}
